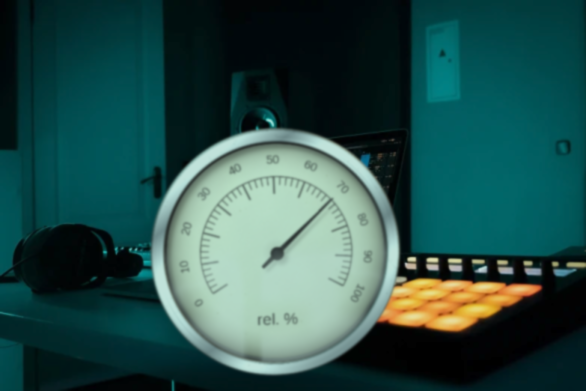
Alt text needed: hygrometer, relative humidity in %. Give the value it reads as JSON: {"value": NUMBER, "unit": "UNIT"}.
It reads {"value": 70, "unit": "%"}
